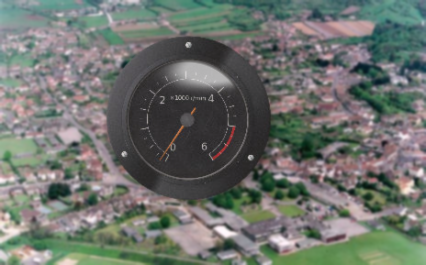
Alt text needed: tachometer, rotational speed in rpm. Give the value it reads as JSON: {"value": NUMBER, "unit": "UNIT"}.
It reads {"value": 125, "unit": "rpm"}
